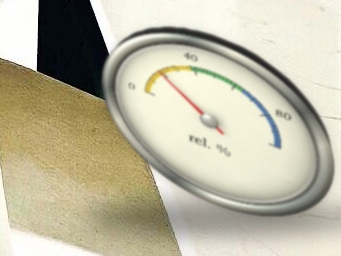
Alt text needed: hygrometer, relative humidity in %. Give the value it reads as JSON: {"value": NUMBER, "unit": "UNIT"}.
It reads {"value": 20, "unit": "%"}
